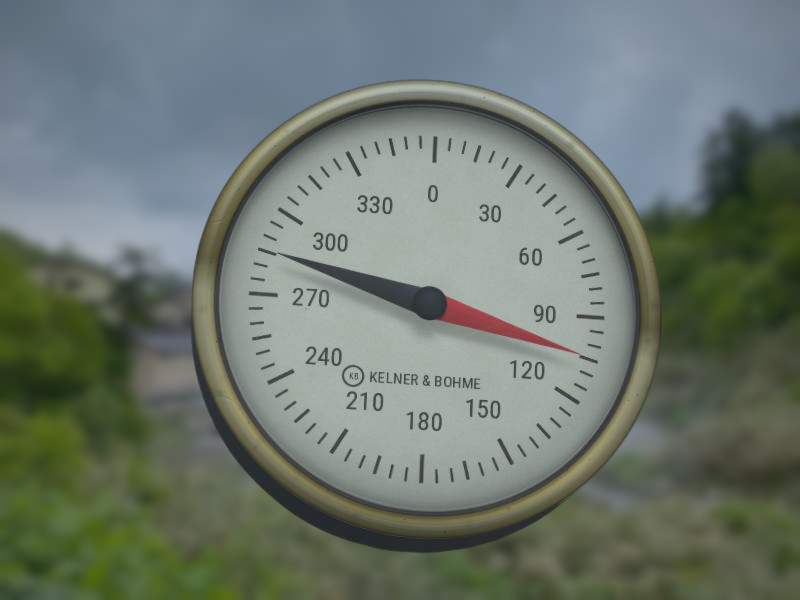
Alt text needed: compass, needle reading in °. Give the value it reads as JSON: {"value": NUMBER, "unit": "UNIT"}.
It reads {"value": 105, "unit": "°"}
